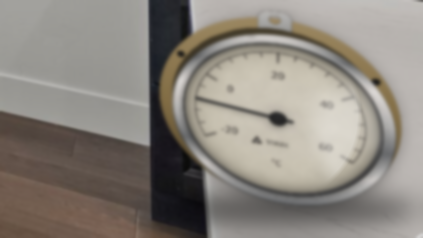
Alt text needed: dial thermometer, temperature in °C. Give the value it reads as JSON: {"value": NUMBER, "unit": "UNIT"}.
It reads {"value": -8, "unit": "°C"}
